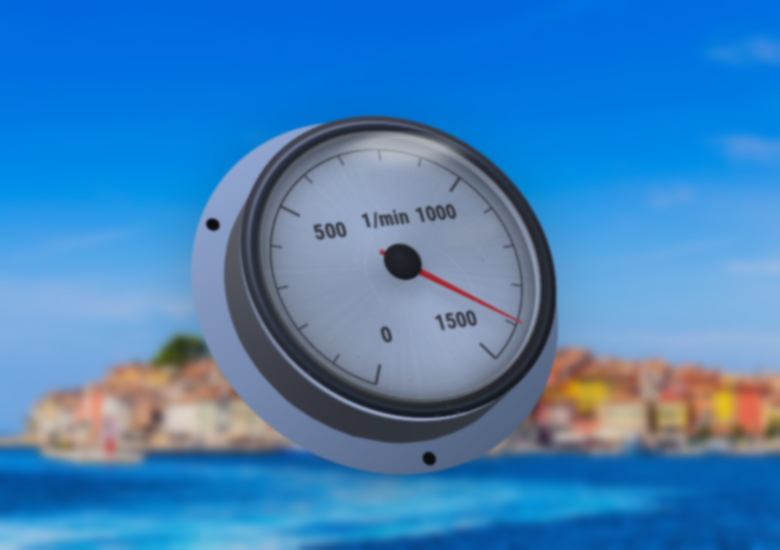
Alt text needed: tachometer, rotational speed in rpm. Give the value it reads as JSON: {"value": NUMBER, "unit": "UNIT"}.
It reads {"value": 1400, "unit": "rpm"}
